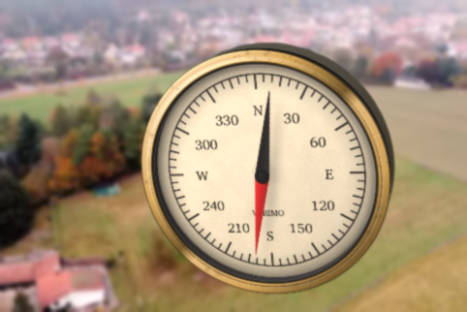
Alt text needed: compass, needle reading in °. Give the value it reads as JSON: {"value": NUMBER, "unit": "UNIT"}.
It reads {"value": 190, "unit": "°"}
